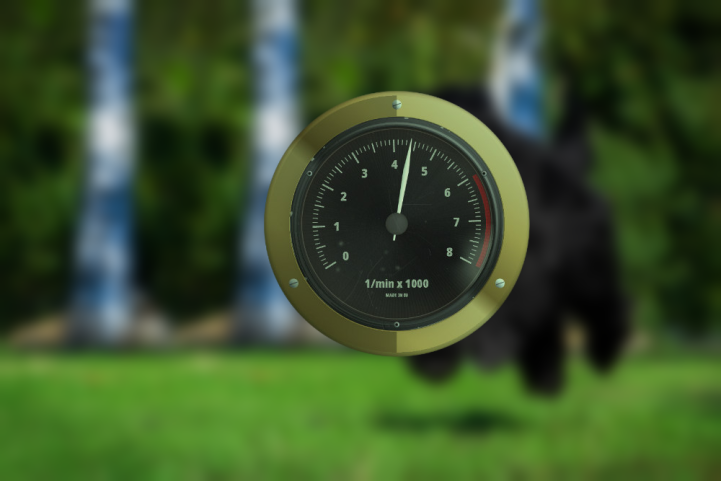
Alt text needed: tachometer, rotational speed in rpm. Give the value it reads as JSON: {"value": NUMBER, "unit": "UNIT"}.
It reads {"value": 4400, "unit": "rpm"}
